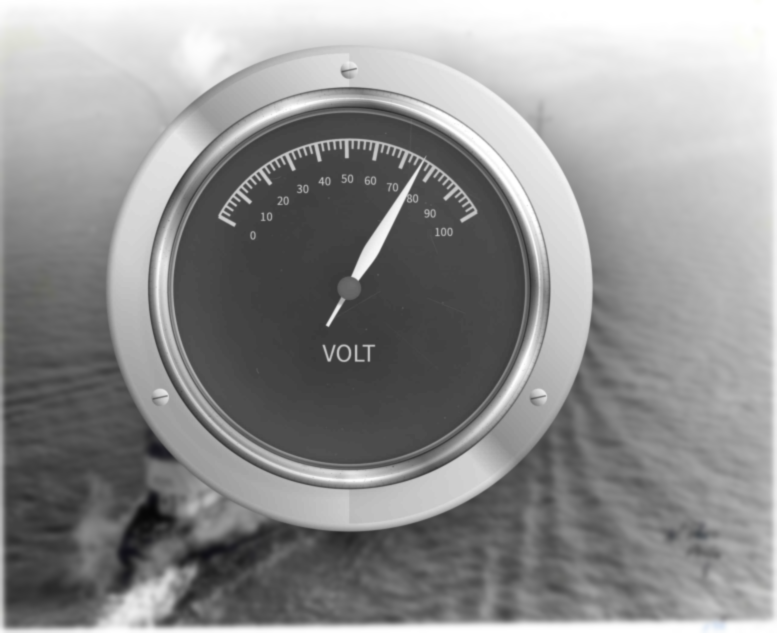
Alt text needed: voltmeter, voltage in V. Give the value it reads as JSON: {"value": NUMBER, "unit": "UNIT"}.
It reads {"value": 76, "unit": "V"}
